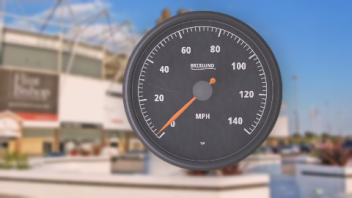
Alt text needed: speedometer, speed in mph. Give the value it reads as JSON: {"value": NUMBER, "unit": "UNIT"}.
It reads {"value": 2, "unit": "mph"}
